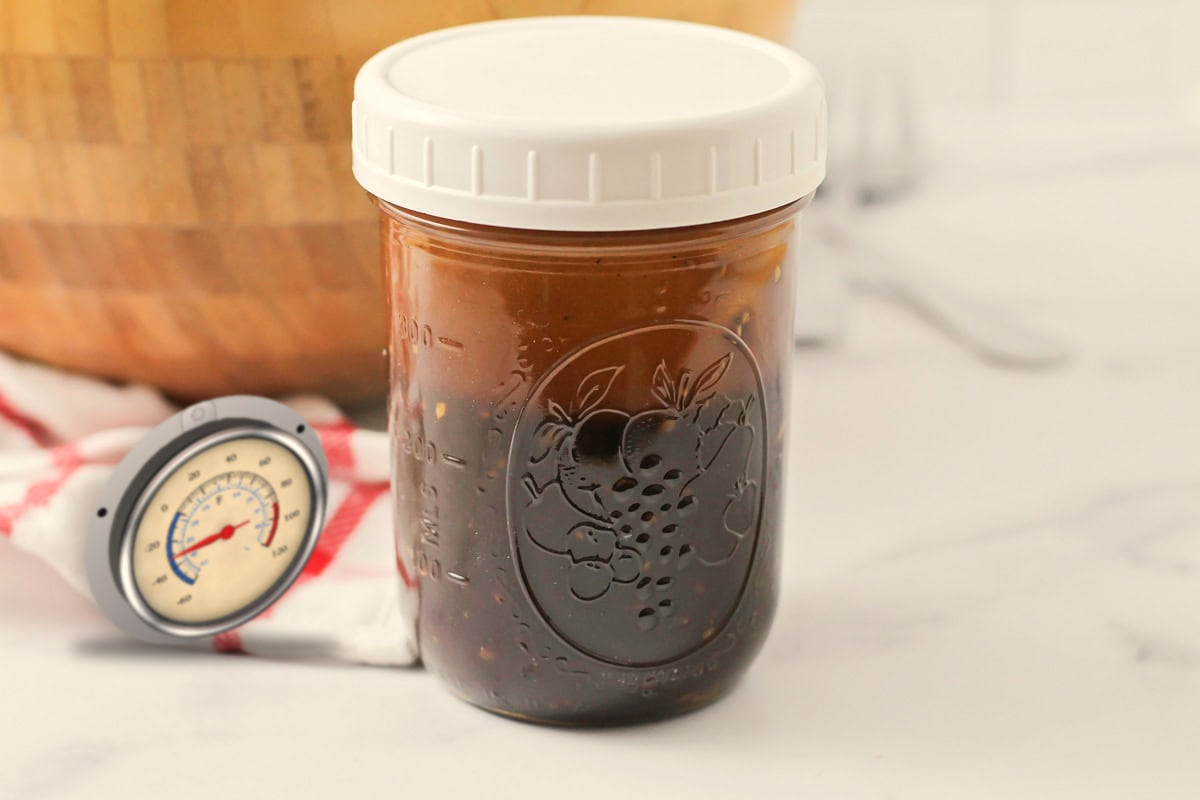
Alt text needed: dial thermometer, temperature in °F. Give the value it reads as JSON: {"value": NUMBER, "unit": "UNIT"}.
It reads {"value": -30, "unit": "°F"}
